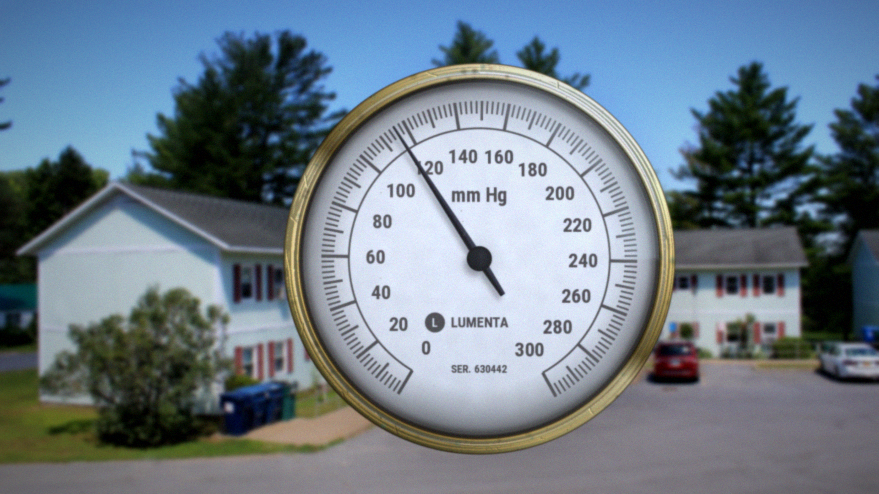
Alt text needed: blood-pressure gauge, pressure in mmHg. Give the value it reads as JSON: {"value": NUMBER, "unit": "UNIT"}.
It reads {"value": 116, "unit": "mmHg"}
